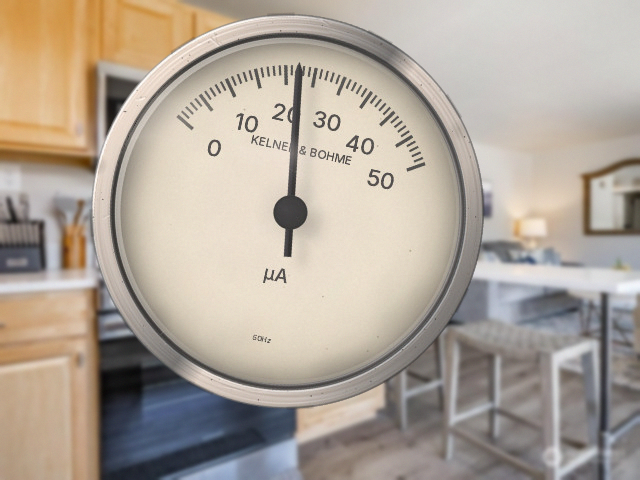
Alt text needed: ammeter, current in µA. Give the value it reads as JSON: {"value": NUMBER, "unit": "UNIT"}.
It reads {"value": 22, "unit": "µA"}
